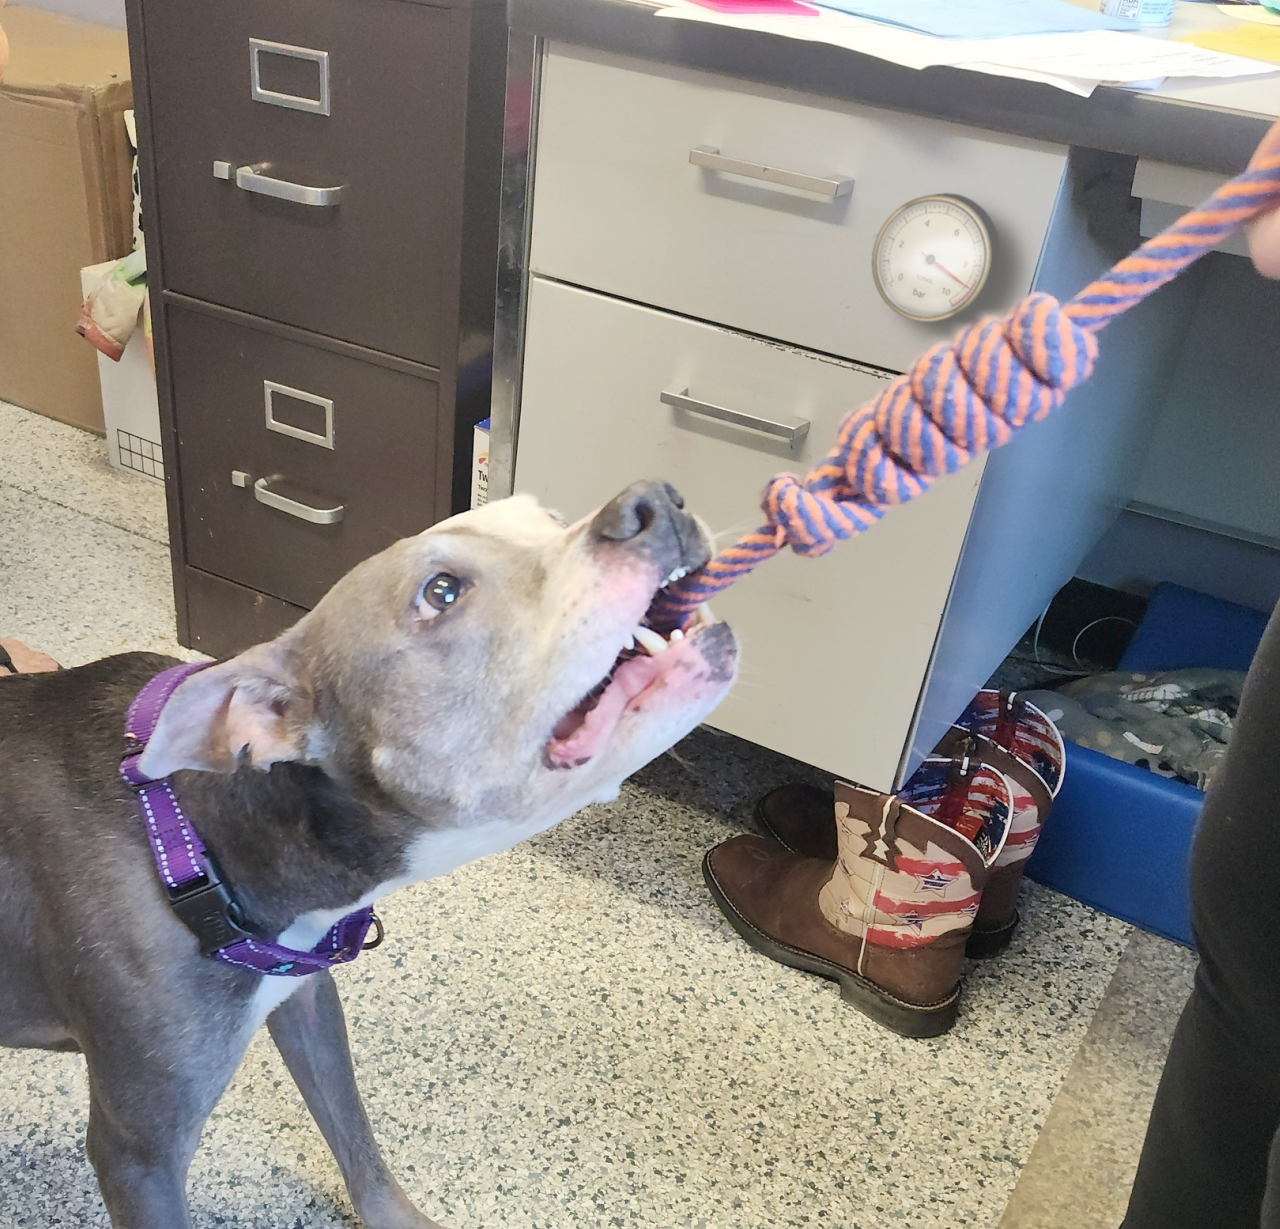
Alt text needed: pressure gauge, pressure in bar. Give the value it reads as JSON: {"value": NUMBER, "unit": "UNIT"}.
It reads {"value": 9, "unit": "bar"}
